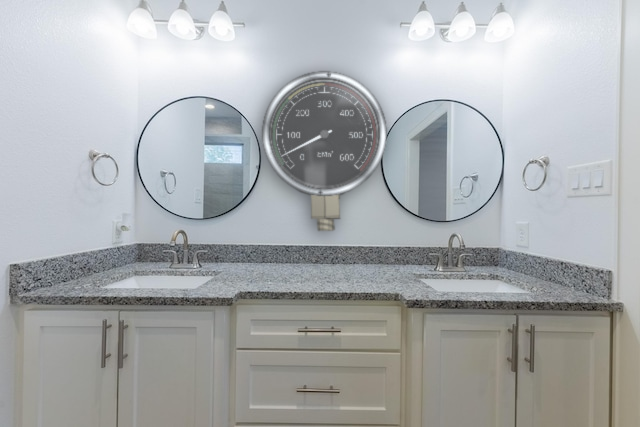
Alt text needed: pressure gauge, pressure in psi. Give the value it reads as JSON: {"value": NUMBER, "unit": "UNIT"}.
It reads {"value": 40, "unit": "psi"}
